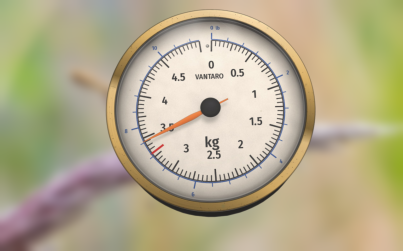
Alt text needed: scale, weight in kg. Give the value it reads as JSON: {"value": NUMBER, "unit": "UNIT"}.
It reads {"value": 3.45, "unit": "kg"}
